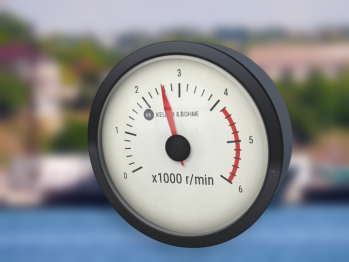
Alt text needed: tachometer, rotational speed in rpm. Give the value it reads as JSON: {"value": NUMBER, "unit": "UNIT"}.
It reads {"value": 2600, "unit": "rpm"}
